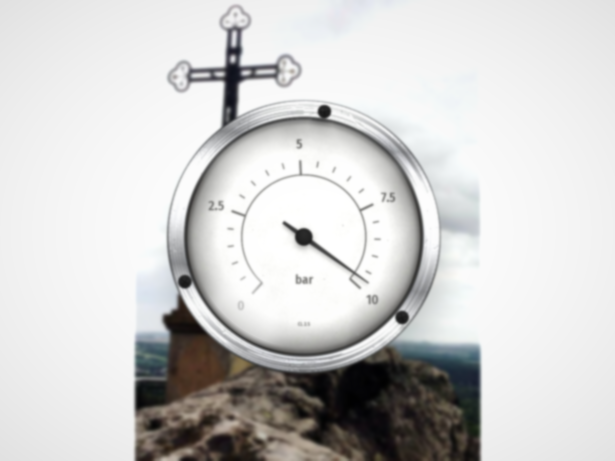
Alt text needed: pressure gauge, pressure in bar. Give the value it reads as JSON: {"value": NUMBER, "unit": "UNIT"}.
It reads {"value": 9.75, "unit": "bar"}
